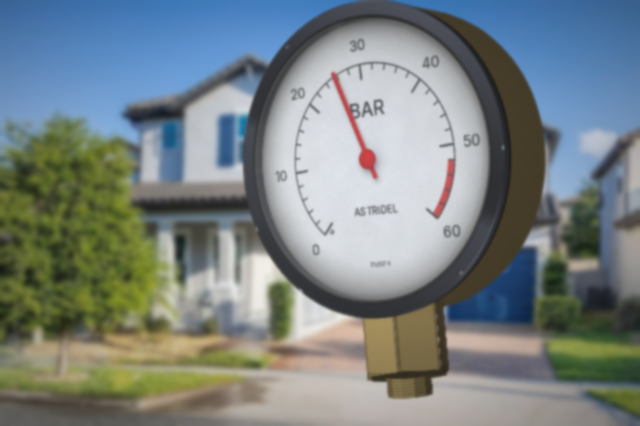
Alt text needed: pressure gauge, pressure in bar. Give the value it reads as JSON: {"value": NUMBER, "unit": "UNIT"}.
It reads {"value": 26, "unit": "bar"}
